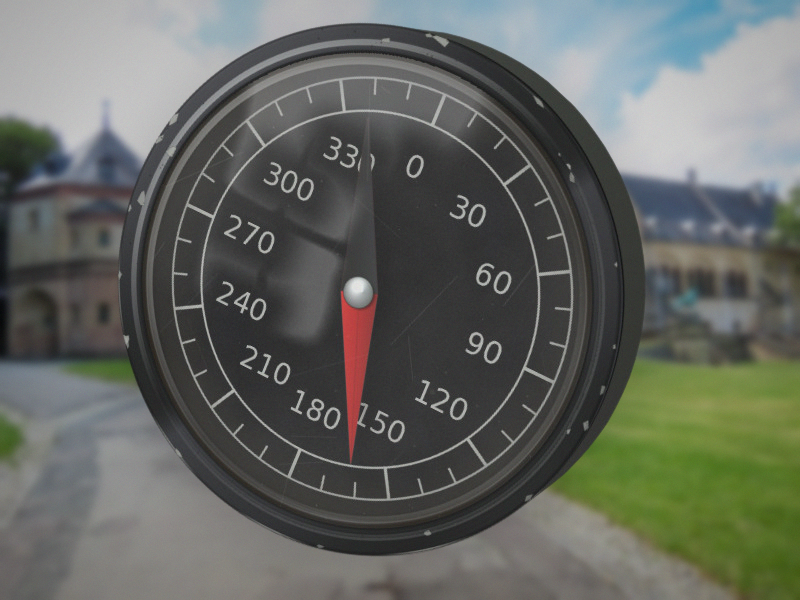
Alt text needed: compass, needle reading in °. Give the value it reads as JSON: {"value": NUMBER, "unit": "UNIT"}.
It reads {"value": 160, "unit": "°"}
